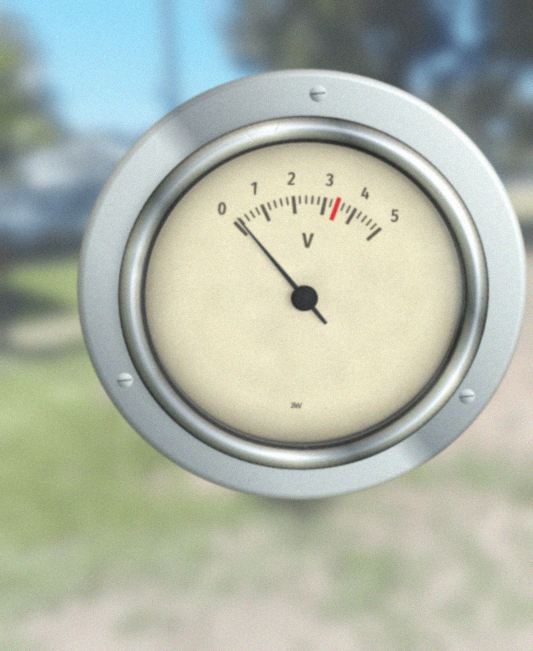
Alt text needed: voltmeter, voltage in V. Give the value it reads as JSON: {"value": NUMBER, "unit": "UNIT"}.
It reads {"value": 0.2, "unit": "V"}
